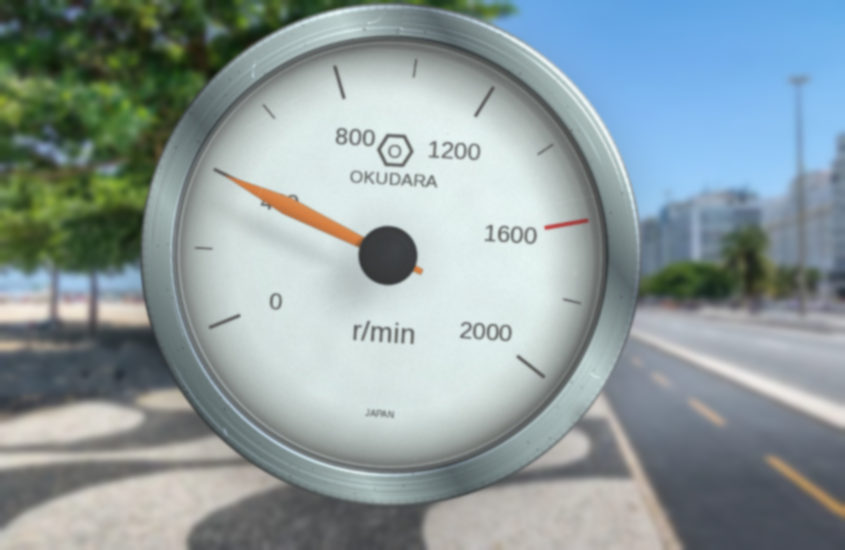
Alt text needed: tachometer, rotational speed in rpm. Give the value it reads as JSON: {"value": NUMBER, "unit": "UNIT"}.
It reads {"value": 400, "unit": "rpm"}
